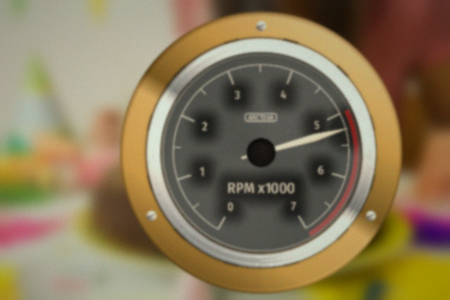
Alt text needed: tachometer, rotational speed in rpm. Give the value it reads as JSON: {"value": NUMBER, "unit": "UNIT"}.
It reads {"value": 5250, "unit": "rpm"}
